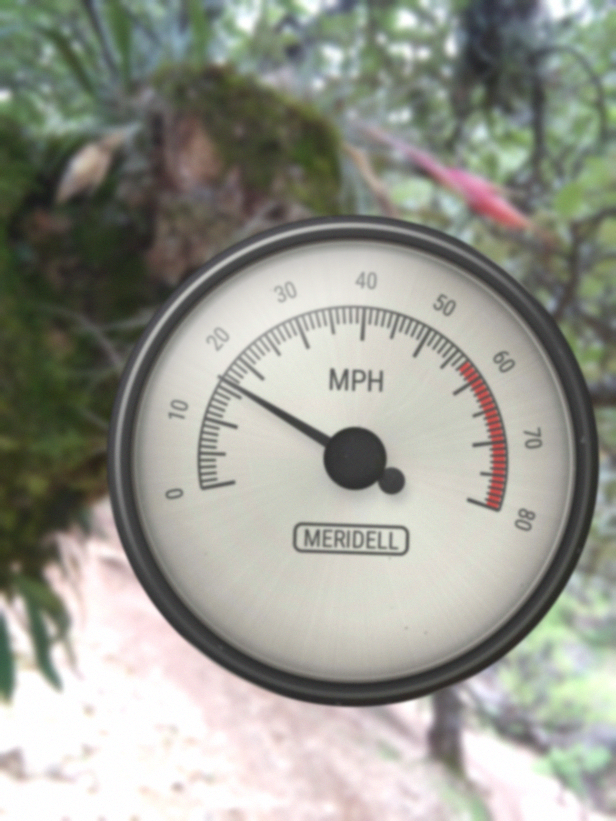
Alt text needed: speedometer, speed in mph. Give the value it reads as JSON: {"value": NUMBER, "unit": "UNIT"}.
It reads {"value": 16, "unit": "mph"}
